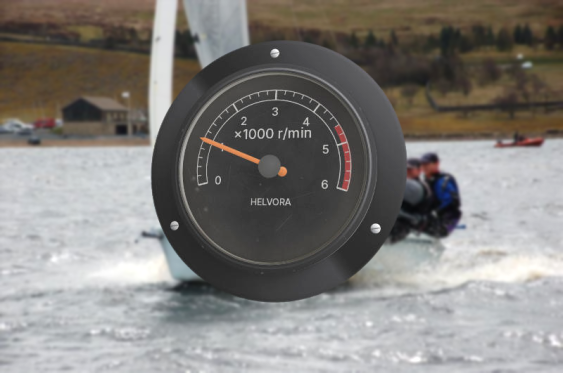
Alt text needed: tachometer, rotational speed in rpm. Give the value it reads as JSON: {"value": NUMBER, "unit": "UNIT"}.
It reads {"value": 1000, "unit": "rpm"}
